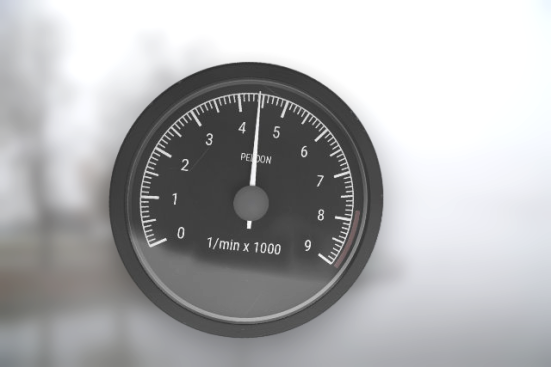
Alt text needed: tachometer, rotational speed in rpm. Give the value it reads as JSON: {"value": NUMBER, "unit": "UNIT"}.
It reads {"value": 4400, "unit": "rpm"}
